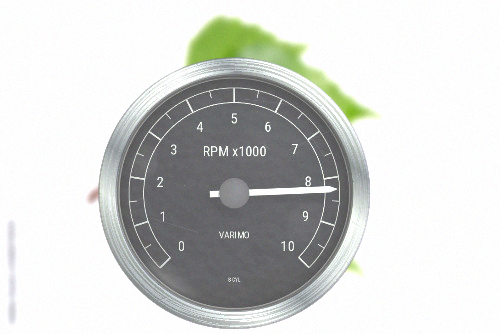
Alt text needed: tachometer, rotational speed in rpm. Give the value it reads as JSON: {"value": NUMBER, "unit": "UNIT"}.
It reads {"value": 8250, "unit": "rpm"}
